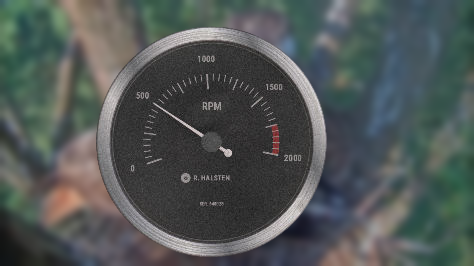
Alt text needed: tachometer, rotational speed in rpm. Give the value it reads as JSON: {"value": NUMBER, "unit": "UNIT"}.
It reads {"value": 500, "unit": "rpm"}
